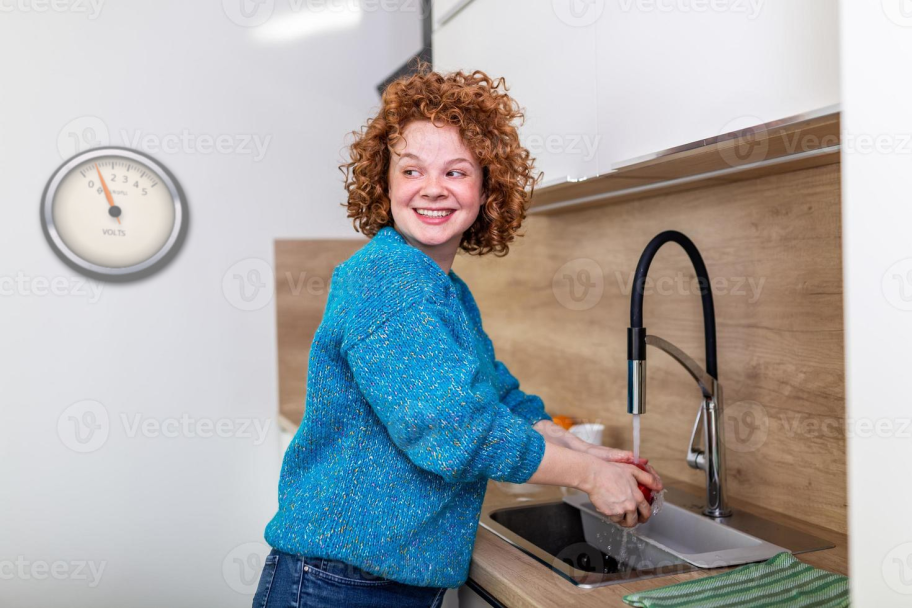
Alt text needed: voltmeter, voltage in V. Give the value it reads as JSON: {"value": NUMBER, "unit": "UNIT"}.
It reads {"value": 1, "unit": "V"}
